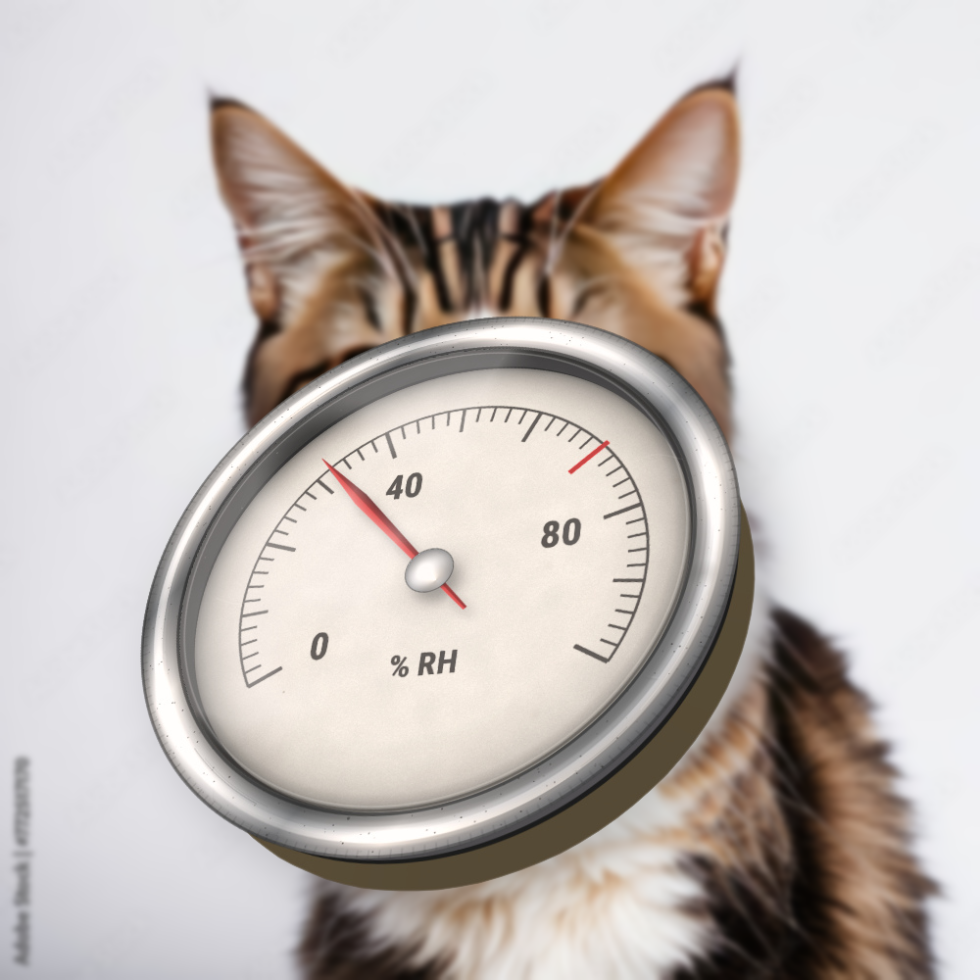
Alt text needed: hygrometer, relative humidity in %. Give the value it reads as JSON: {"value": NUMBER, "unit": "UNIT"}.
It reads {"value": 32, "unit": "%"}
